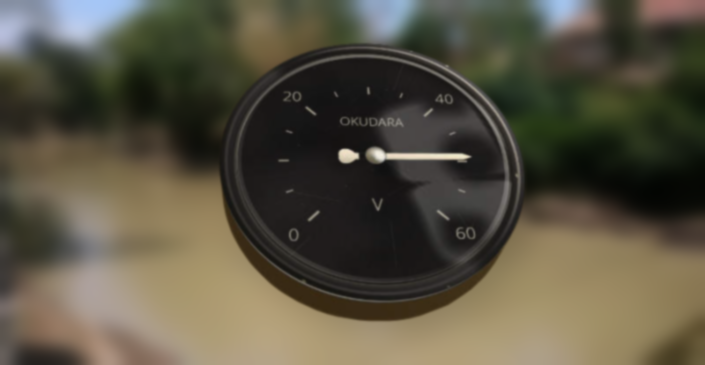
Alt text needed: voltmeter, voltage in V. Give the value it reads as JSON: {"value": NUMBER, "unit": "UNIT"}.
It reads {"value": 50, "unit": "V"}
